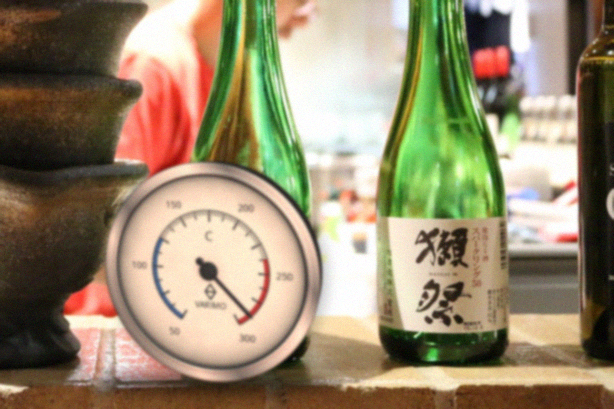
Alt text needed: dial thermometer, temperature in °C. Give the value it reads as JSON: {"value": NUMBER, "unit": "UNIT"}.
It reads {"value": 287.5, "unit": "°C"}
